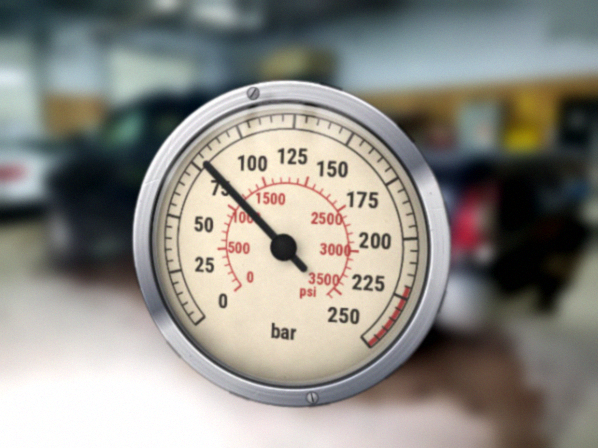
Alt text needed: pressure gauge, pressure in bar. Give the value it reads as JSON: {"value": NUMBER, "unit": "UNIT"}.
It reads {"value": 80, "unit": "bar"}
